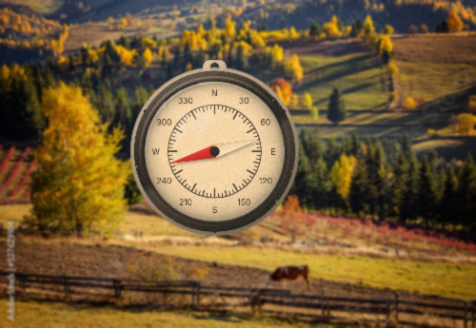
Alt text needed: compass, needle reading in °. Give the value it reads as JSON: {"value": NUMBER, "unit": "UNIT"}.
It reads {"value": 255, "unit": "°"}
